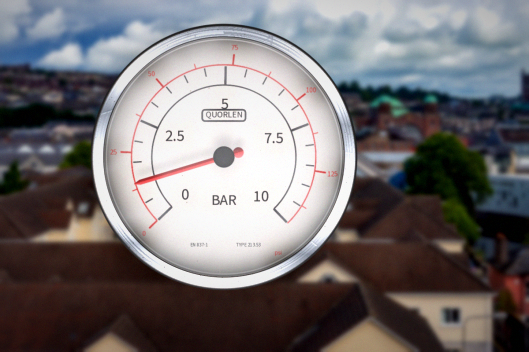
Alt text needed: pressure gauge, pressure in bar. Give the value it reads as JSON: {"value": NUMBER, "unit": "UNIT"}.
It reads {"value": 1, "unit": "bar"}
